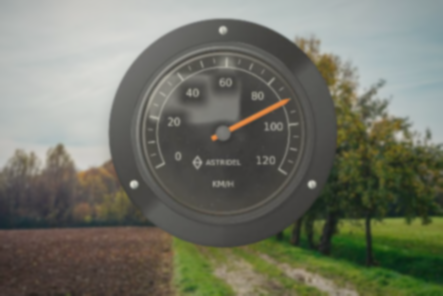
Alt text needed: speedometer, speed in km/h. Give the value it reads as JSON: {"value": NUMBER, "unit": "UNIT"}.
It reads {"value": 90, "unit": "km/h"}
